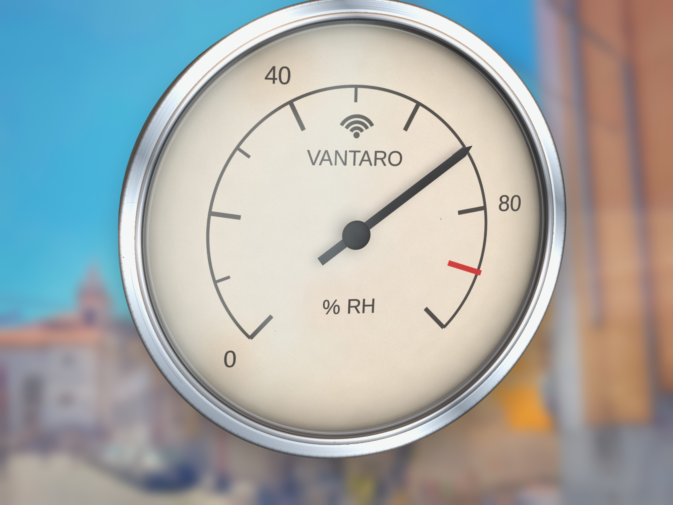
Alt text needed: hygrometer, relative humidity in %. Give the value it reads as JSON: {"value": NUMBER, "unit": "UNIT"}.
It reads {"value": 70, "unit": "%"}
